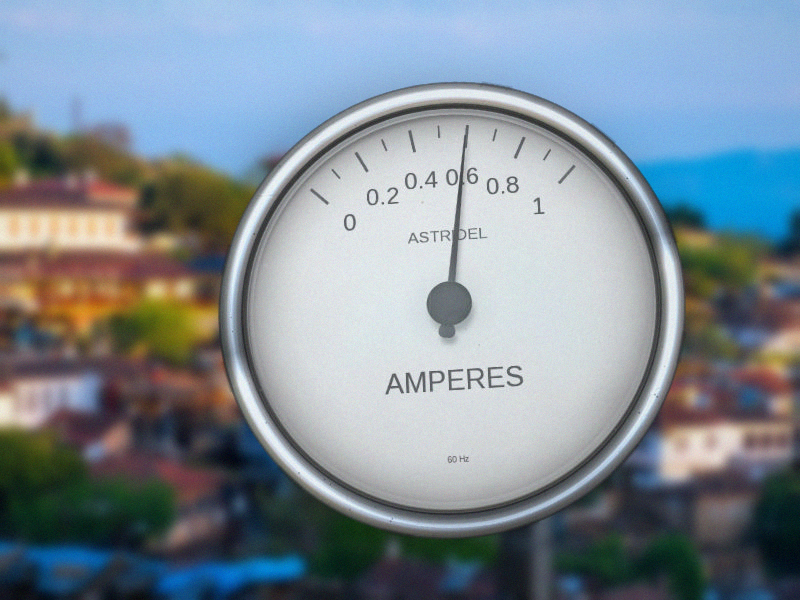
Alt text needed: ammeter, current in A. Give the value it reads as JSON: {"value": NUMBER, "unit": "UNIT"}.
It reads {"value": 0.6, "unit": "A"}
